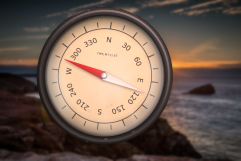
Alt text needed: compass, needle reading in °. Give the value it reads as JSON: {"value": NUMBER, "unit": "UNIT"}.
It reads {"value": 285, "unit": "°"}
